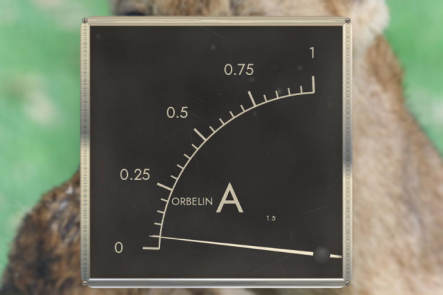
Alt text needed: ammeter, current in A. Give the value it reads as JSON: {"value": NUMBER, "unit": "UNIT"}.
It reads {"value": 0.05, "unit": "A"}
